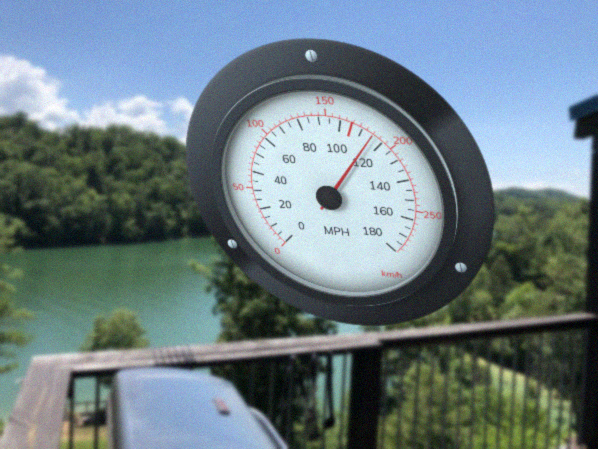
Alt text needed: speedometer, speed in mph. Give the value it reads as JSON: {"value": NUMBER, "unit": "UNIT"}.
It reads {"value": 115, "unit": "mph"}
